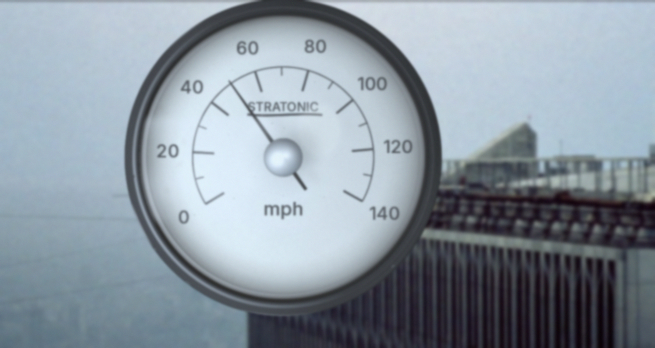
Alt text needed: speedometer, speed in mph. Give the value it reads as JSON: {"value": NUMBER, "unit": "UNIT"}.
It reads {"value": 50, "unit": "mph"}
